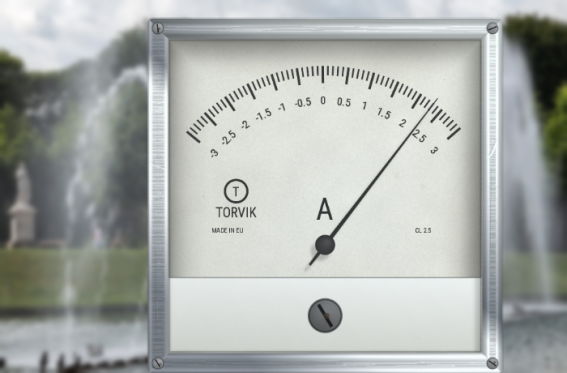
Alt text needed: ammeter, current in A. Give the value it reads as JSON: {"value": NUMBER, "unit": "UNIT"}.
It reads {"value": 2.3, "unit": "A"}
